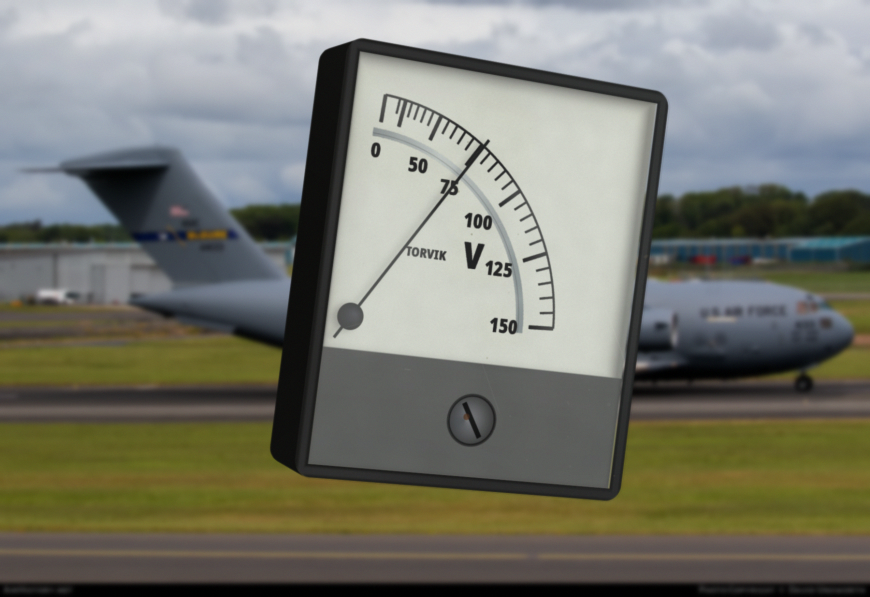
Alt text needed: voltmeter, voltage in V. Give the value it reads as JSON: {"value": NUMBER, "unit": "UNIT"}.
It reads {"value": 75, "unit": "V"}
